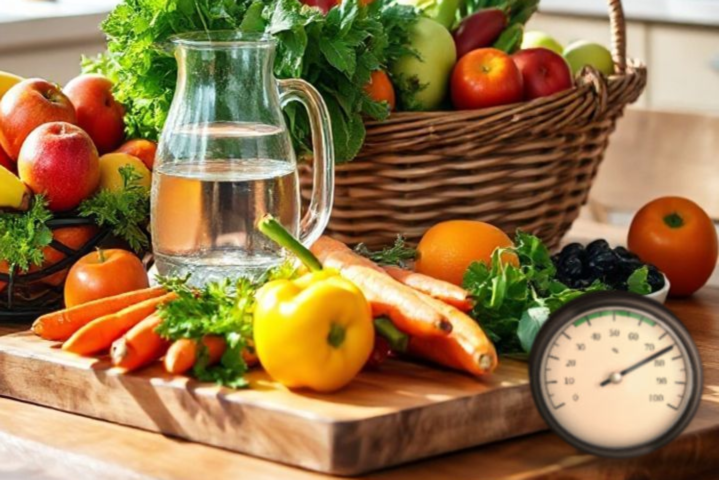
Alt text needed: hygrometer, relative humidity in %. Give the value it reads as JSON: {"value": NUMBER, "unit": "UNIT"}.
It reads {"value": 75, "unit": "%"}
